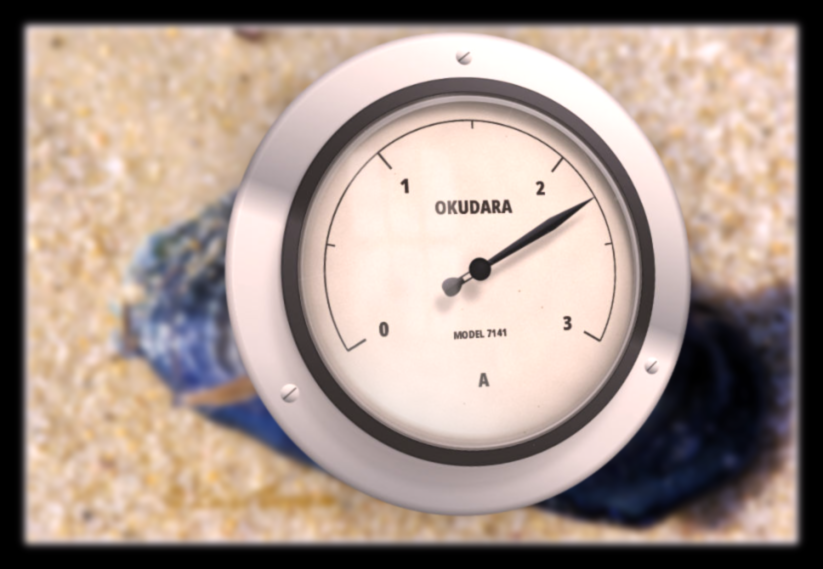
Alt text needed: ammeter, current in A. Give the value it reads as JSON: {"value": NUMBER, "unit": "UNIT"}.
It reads {"value": 2.25, "unit": "A"}
